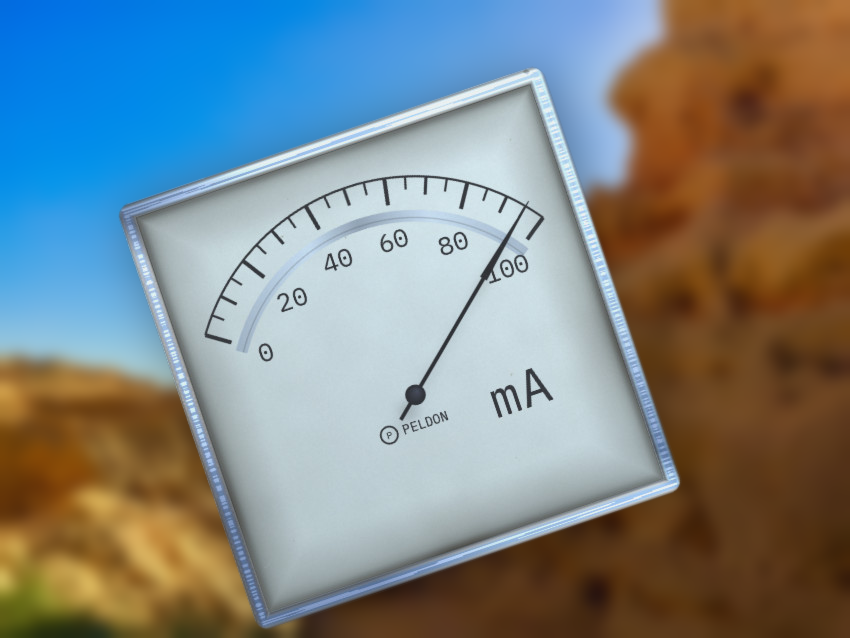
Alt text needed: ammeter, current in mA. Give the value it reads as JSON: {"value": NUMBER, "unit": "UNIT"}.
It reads {"value": 95, "unit": "mA"}
